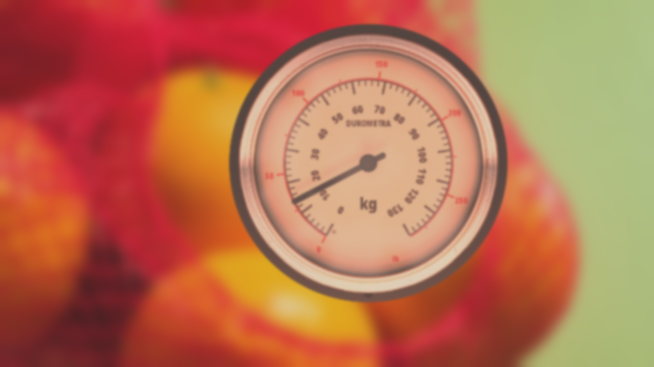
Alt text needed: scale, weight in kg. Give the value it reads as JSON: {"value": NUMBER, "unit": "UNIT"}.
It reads {"value": 14, "unit": "kg"}
